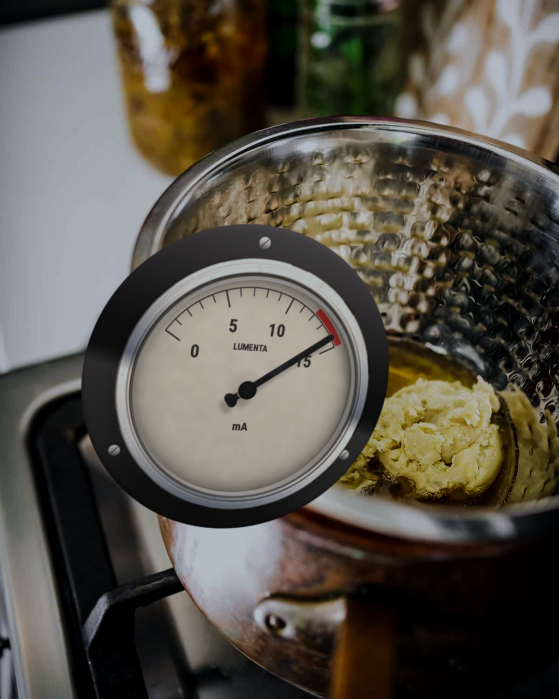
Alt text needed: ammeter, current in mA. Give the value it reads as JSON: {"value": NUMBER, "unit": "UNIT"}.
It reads {"value": 14, "unit": "mA"}
